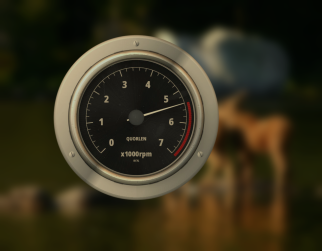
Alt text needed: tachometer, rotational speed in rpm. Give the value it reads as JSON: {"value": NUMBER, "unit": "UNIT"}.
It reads {"value": 5400, "unit": "rpm"}
